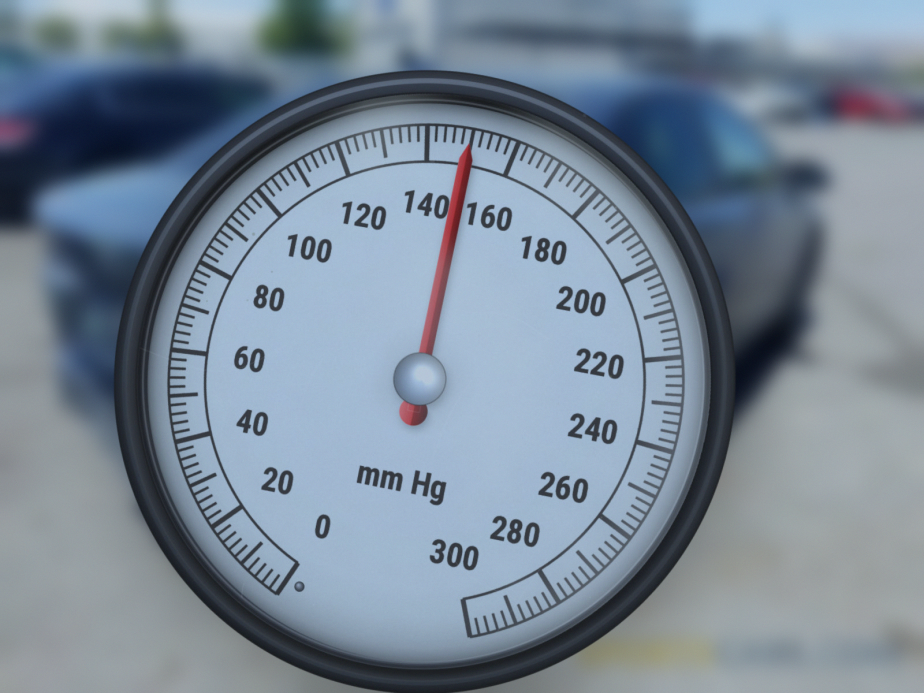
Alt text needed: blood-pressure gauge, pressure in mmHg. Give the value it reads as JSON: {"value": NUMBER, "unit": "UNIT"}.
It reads {"value": 150, "unit": "mmHg"}
